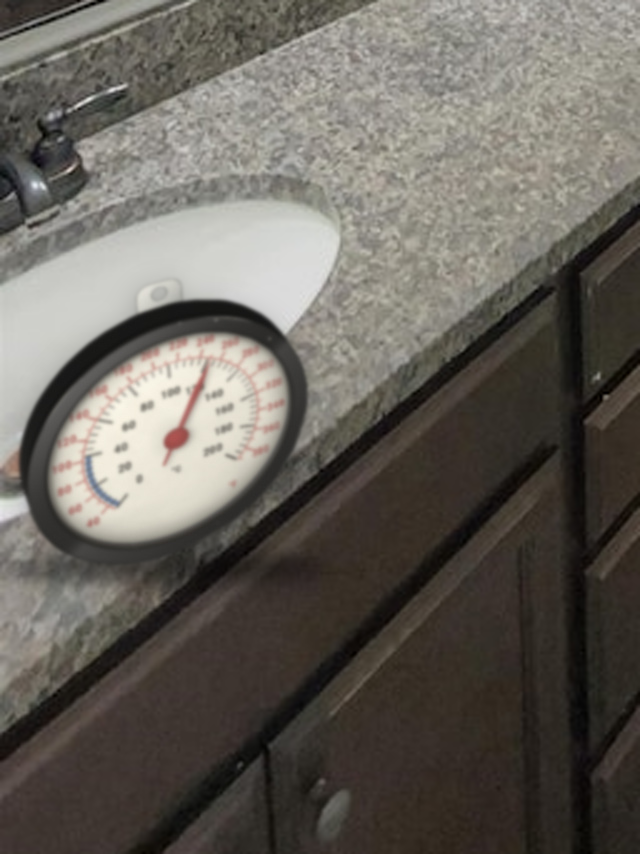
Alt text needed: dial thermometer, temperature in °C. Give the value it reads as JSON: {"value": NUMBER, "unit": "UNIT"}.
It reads {"value": 120, "unit": "°C"}
